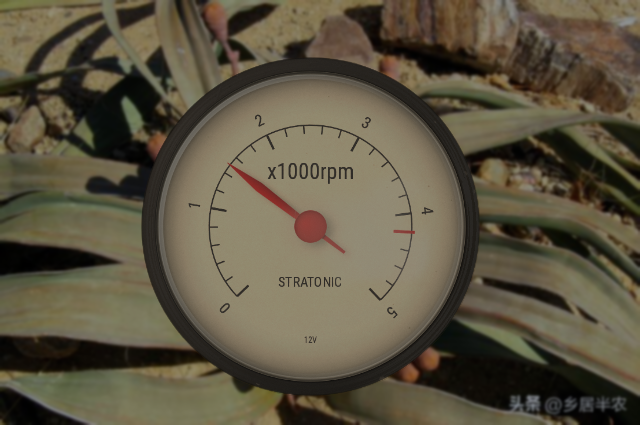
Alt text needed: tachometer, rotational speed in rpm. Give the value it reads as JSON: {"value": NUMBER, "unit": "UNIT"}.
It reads {"value": 1500, "unit": "rpm"}
